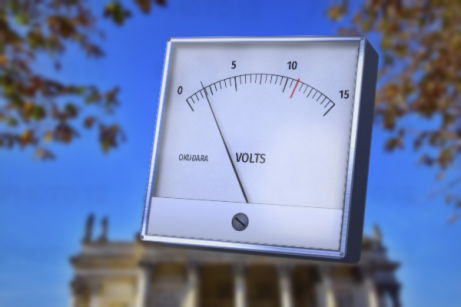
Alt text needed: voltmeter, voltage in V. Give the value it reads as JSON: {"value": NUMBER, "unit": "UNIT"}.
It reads {"value": 2, "unit": "V"}
